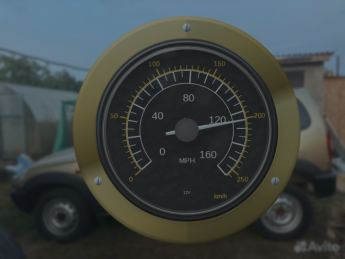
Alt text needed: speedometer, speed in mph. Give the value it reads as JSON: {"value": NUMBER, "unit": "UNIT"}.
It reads {"value": 125, "unit": "mph"}
